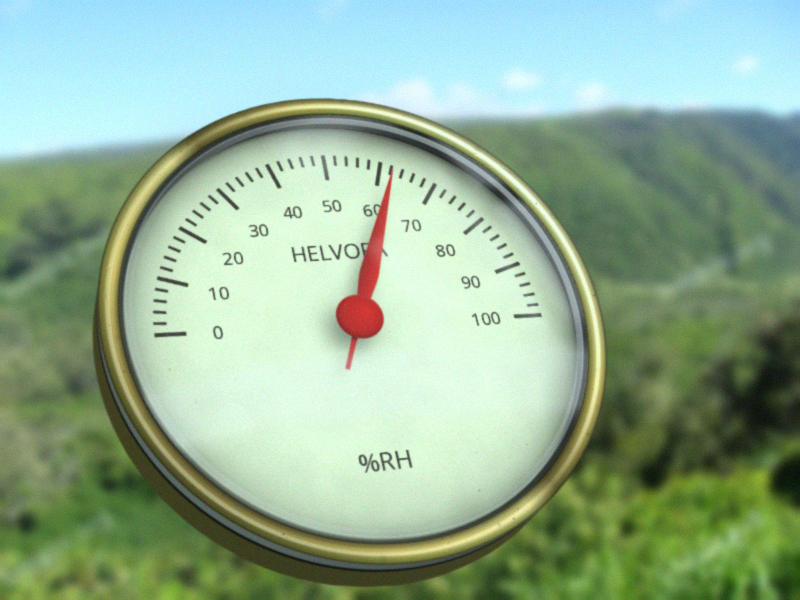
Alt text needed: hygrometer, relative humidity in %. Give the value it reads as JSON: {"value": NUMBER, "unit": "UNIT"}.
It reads {"value": 62, "unit": "%"}
